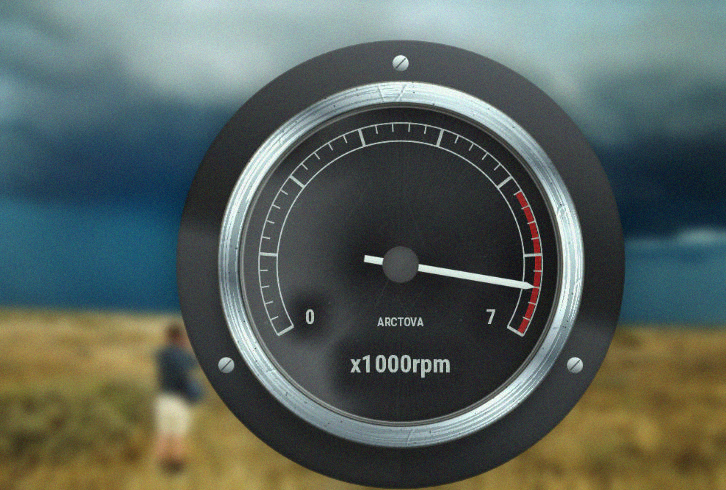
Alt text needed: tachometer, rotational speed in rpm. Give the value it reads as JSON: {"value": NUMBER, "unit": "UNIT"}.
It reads {"value": 6400, "unit": "rpm"}
